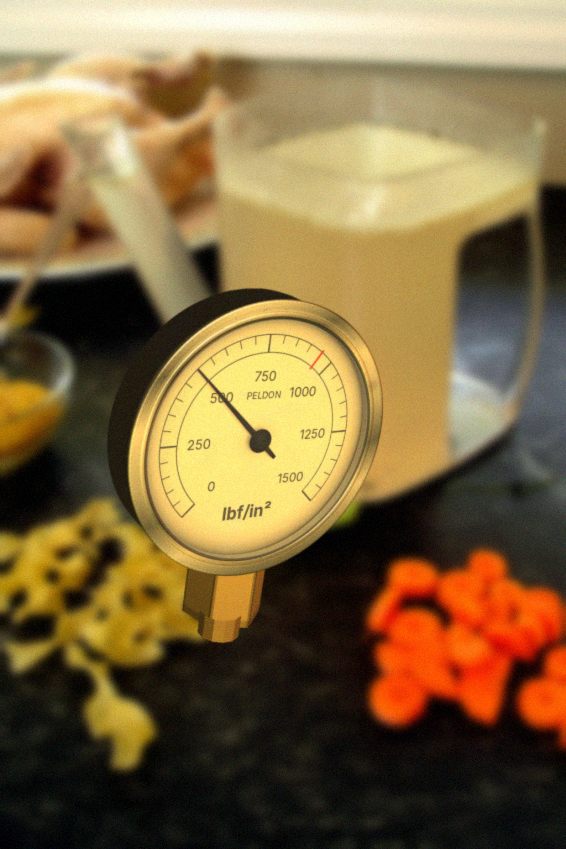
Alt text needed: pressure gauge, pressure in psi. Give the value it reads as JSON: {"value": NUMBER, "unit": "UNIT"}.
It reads {"value": 500, "unit": "psi"}
